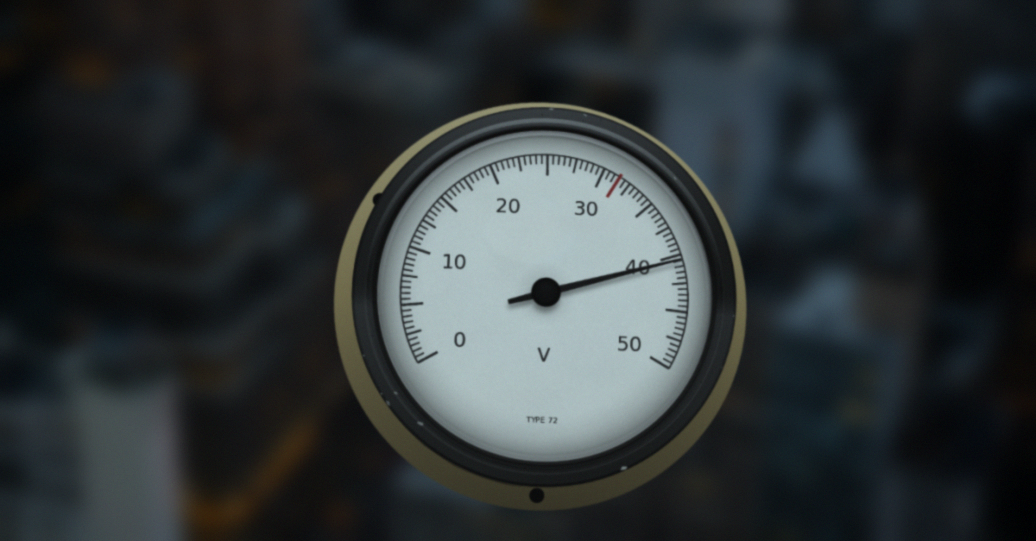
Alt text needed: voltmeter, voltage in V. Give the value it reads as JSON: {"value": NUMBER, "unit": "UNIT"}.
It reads {"value": 40.5, "unit": "V"}
